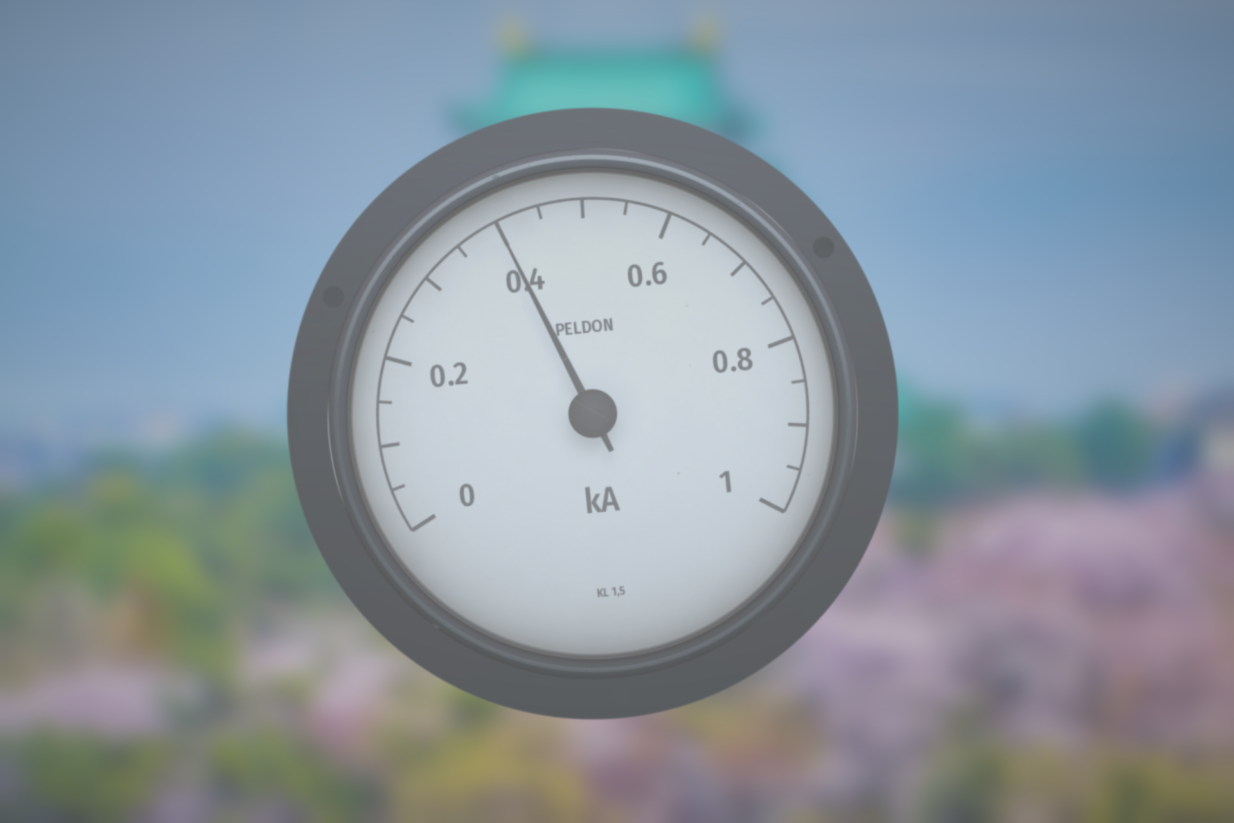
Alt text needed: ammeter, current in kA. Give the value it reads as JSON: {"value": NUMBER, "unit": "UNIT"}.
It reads {"value": 0.4, "unit": "kA"}
